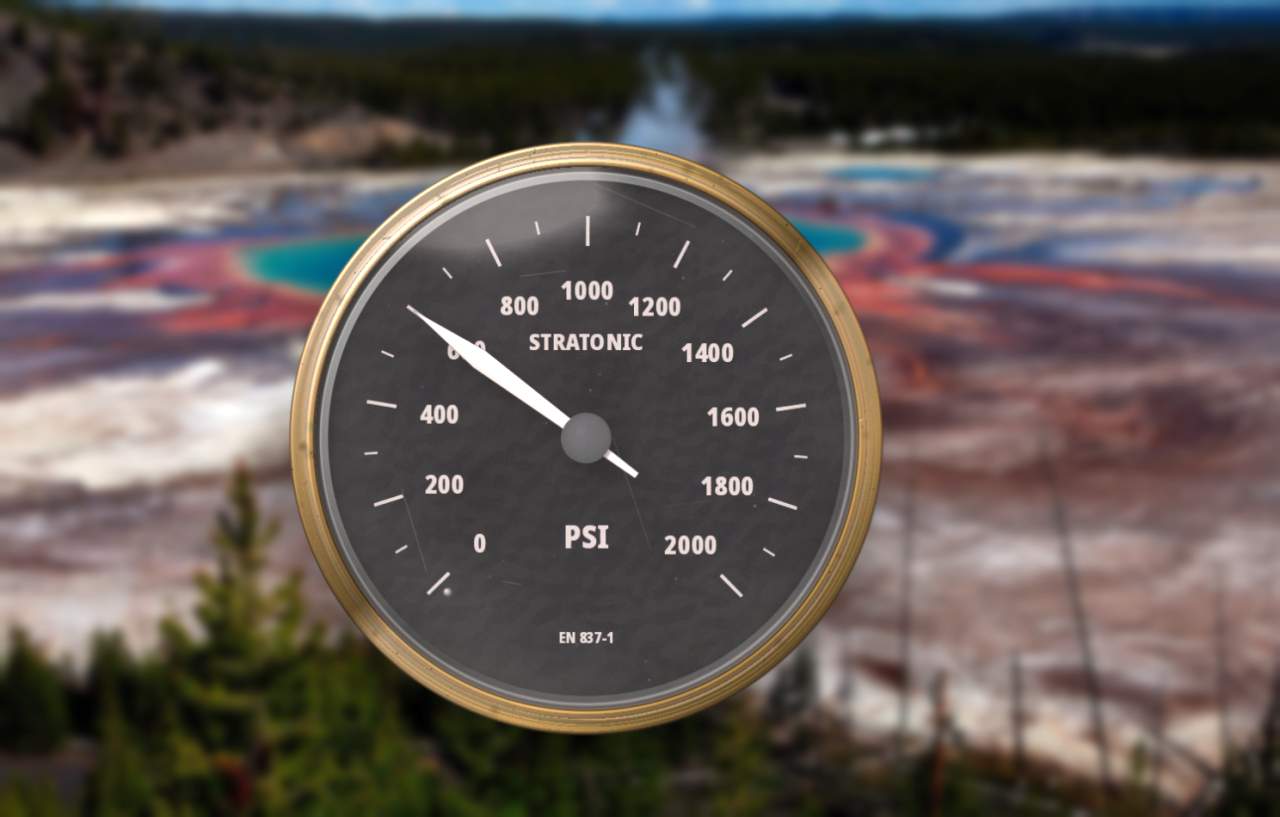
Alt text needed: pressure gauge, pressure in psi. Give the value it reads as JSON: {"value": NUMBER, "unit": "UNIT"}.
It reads {"value": 600, "unit": "psi"}
